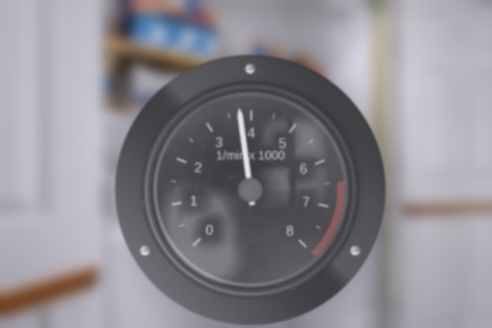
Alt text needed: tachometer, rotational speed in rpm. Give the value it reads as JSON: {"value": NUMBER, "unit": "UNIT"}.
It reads {"value": 3750, "unit": "rpm"}
